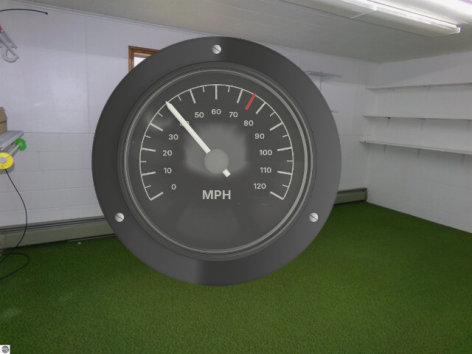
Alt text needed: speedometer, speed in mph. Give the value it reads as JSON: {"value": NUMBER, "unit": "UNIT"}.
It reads {"value": 40, "unit": "mph"}
